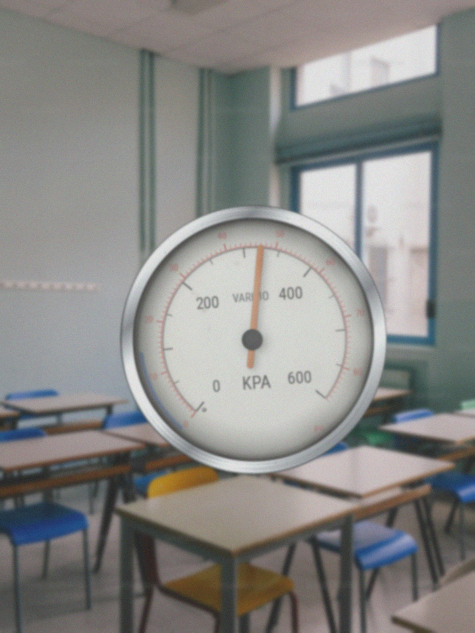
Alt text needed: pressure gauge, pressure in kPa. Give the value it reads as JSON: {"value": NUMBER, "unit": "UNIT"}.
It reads {"value": 325, "unit": "kPa"}
